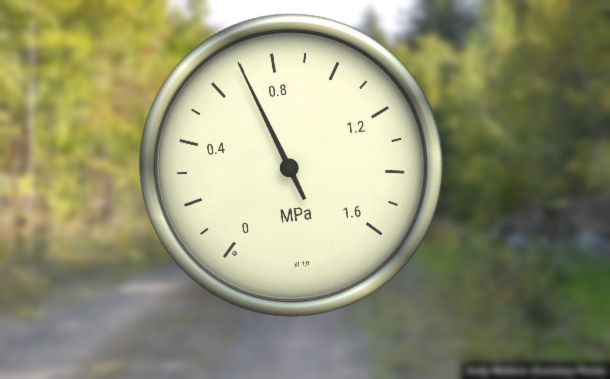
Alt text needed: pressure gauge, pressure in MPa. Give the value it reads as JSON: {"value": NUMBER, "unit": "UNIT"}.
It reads {"value": 0.7, "unit": "MPa"}
